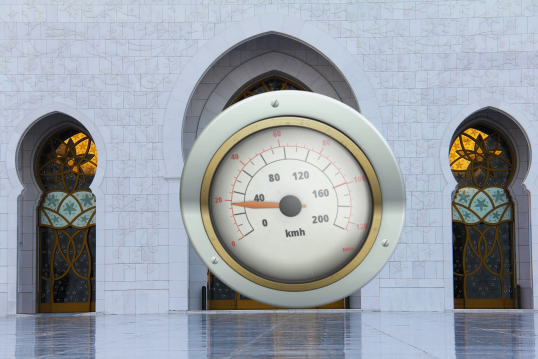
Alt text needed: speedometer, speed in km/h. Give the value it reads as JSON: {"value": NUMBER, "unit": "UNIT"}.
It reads {"value": 30, "unit": "km/h"}
